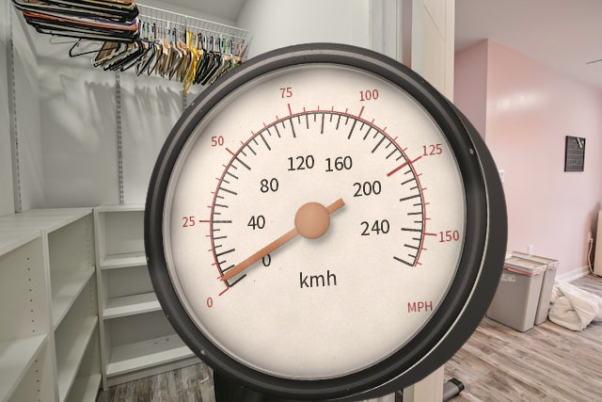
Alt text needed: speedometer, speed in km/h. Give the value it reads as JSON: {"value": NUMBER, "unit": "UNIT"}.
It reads {"value": 5, "unit": "km/h"}
